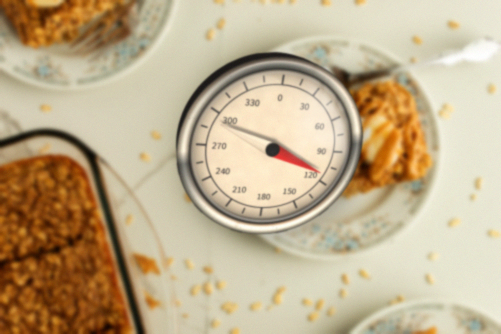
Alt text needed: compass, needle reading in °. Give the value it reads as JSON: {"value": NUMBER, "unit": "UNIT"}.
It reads {"value": 112.5, "unit": "°"}
